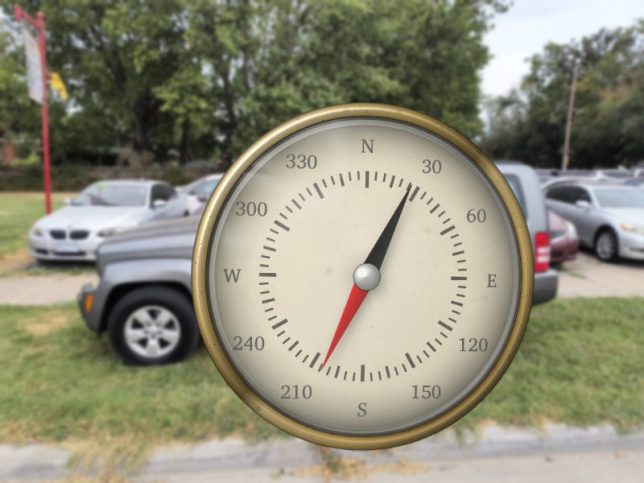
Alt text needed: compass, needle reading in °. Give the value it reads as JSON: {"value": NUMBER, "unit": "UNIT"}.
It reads {"value": 205, "unit": "°"}
